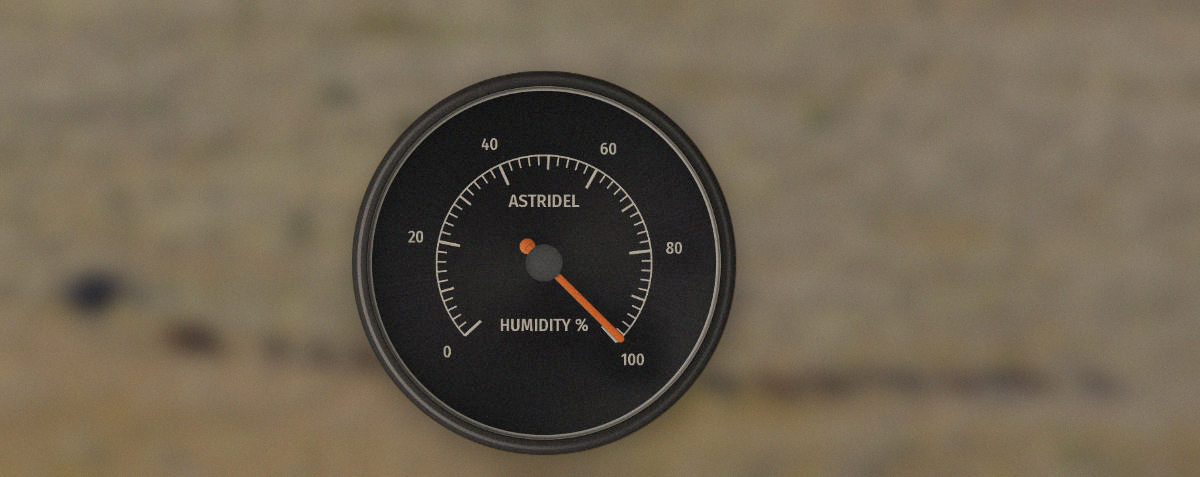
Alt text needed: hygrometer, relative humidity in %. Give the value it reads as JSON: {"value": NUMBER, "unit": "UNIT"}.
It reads {"value": 99, "unit": "%"}
